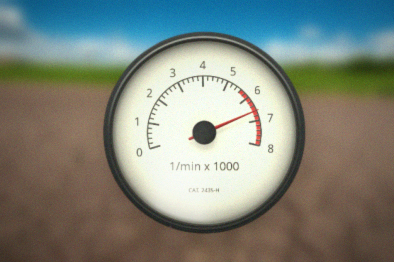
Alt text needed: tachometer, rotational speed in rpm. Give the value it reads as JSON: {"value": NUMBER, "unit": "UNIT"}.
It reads {"value": 6600, "unit": "rpm"}
